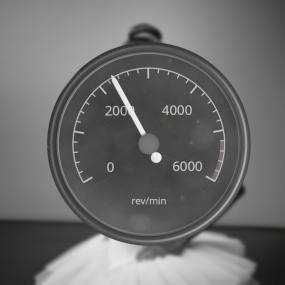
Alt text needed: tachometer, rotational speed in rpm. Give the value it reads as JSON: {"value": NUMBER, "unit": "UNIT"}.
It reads {"value": 2300, "unit": "rpm"}
